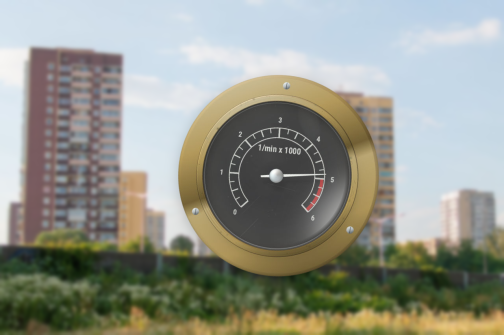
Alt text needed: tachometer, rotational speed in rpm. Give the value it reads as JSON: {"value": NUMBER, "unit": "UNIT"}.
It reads {"value": 4875, "unit": "rpm"}
